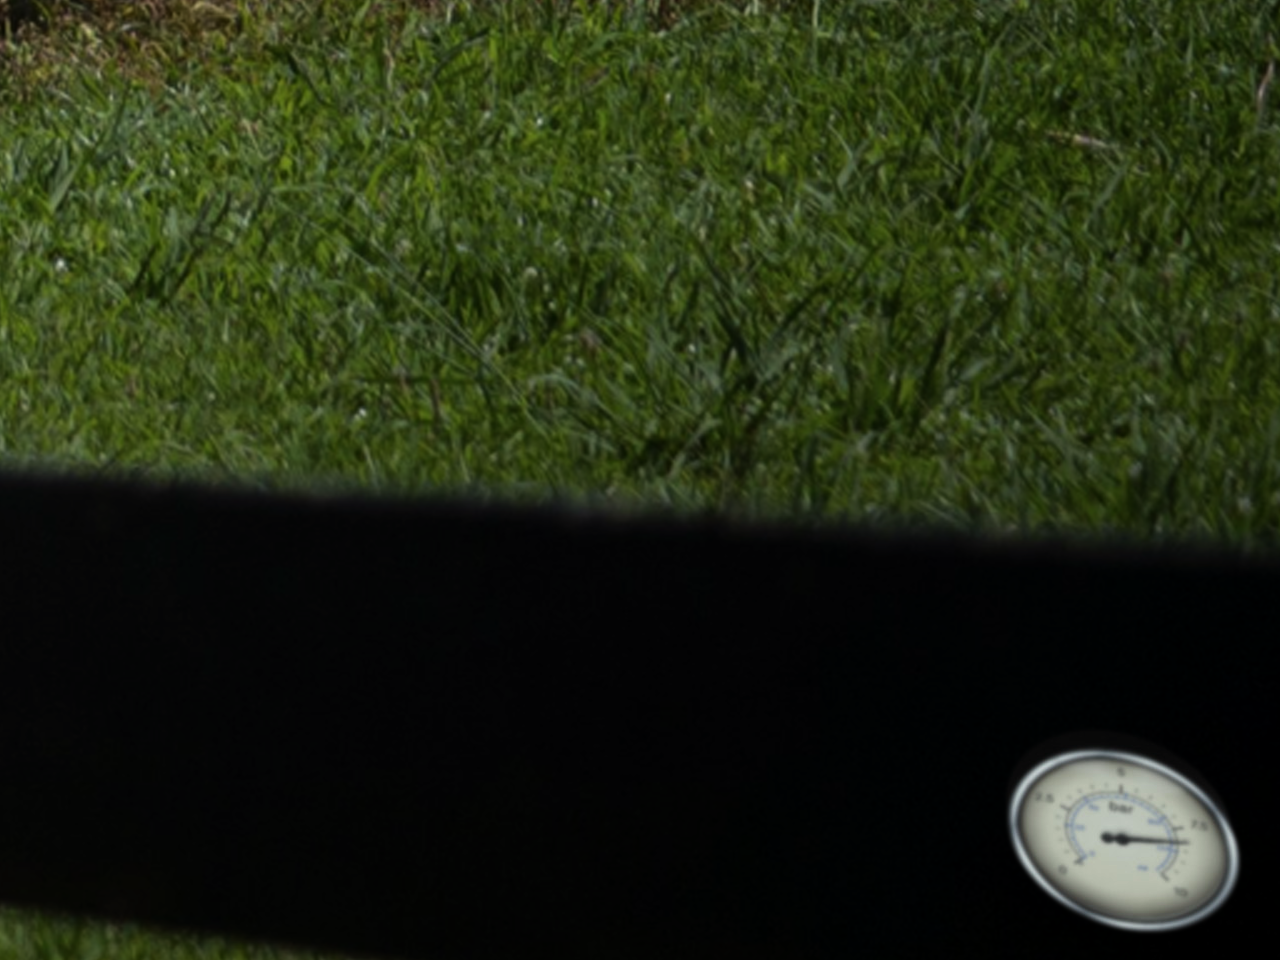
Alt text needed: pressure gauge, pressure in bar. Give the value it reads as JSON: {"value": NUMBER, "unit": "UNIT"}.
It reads {"value": 8, "unit": "bar"}
